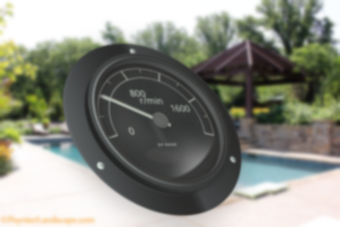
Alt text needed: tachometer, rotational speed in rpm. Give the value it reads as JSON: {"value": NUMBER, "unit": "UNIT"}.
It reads {"value": 400, "unit": "rpm"}
